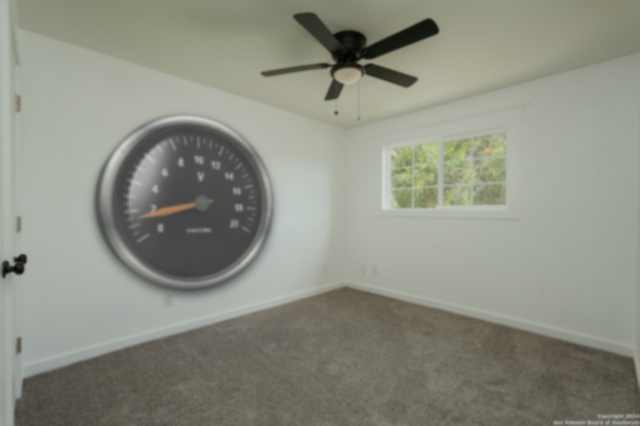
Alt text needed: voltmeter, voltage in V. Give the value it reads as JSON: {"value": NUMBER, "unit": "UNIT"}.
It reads {"value": 1.5, "unit": "V"}
